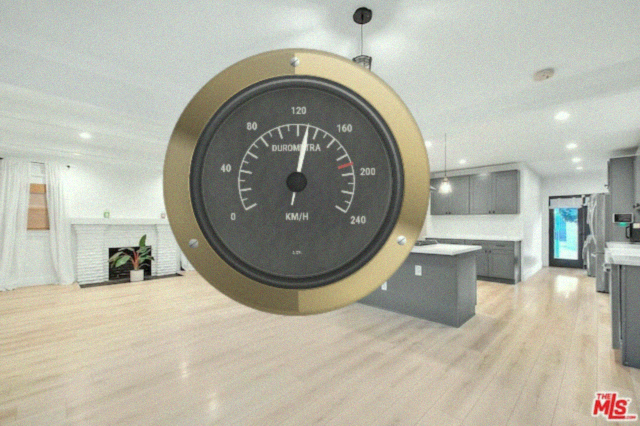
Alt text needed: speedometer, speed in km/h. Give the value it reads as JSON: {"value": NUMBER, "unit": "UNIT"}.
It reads {"value": 130, "unit": "km/h"}
